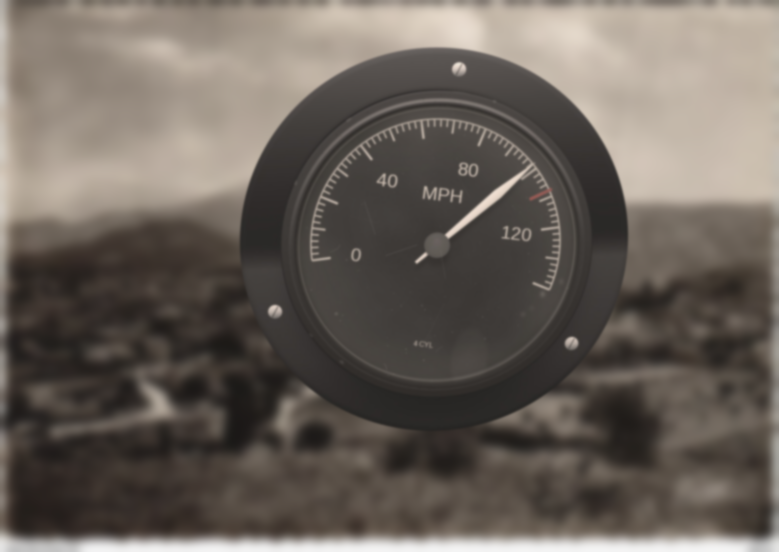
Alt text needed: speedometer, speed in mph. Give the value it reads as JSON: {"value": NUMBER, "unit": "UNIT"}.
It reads {"value": 98, "unit": "mph"}
